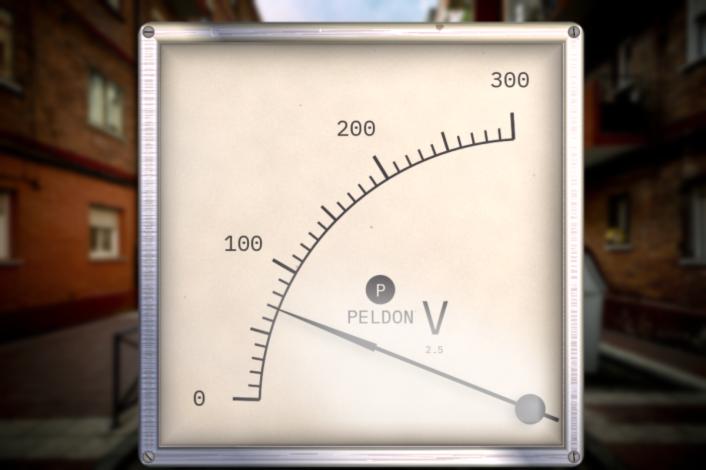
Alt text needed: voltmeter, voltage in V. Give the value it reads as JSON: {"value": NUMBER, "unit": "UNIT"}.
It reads {"value": 70, "unit": "V"}
